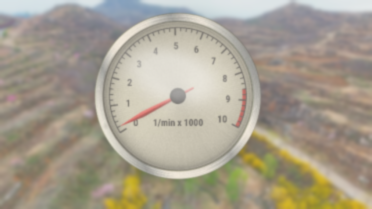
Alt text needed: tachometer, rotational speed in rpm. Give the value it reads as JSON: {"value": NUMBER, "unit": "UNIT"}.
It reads {"value": 200, "unit": "rpm"}
